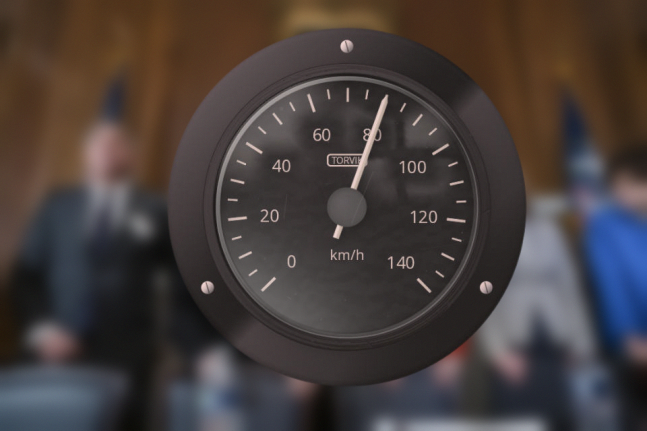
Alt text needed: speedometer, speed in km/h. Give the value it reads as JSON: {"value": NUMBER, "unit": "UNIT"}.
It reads {"value": 80, "unit": "km/h"}
